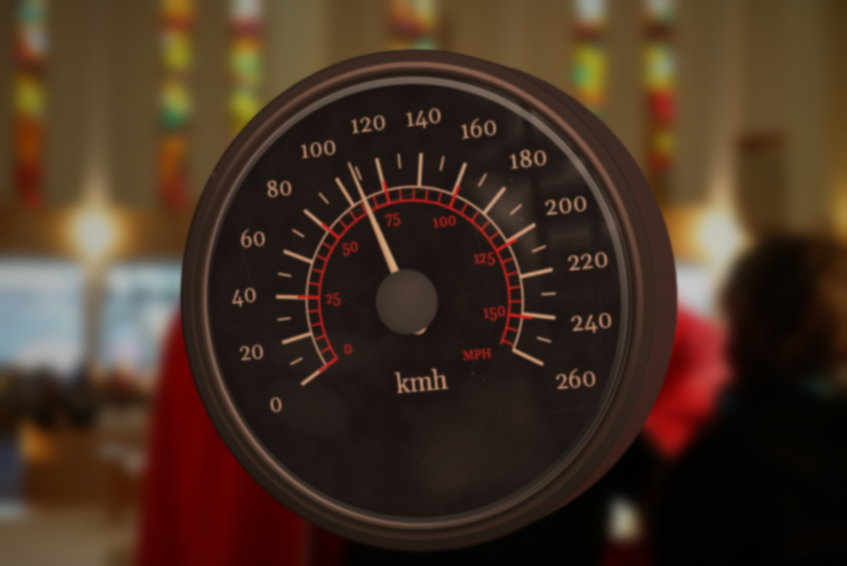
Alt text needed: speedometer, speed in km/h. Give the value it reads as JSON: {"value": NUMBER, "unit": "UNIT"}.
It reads {"value": 110, "unit": "km/h"}
